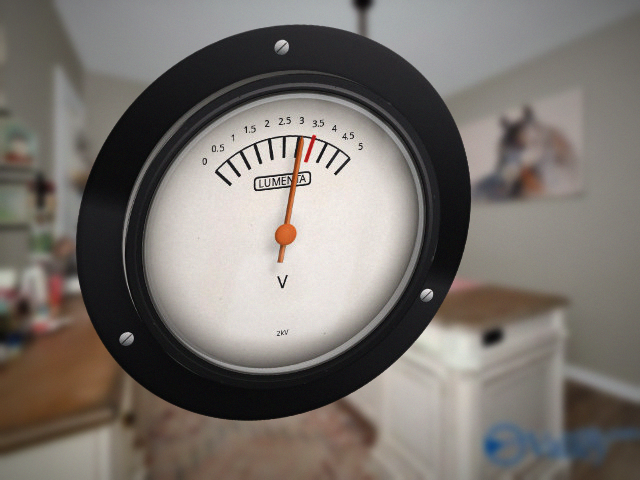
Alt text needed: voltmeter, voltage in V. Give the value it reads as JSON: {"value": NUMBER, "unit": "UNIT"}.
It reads {"value": 3, "unit": "V"}
